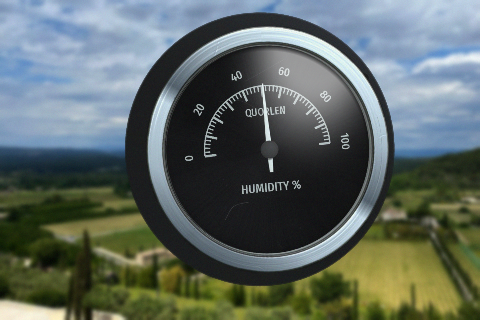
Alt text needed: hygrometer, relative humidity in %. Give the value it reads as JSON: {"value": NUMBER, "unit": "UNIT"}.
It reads {"value": 50, "unit": "%"}
